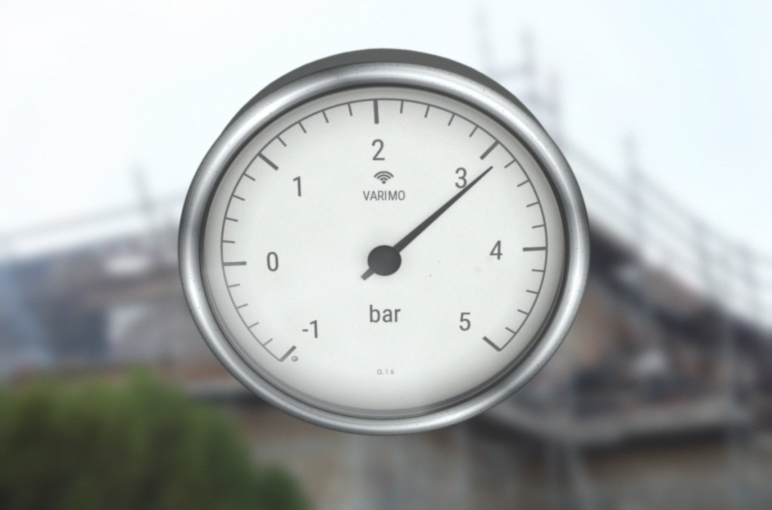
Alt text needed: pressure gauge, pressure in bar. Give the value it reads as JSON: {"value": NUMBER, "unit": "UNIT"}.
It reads {"value": 3.1, "unit": "bar"}
